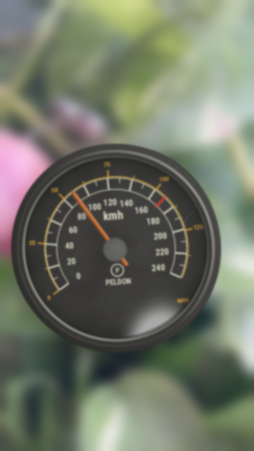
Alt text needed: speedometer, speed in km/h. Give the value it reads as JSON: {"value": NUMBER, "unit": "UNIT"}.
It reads {"value": 90, "unit": "km/h"}
